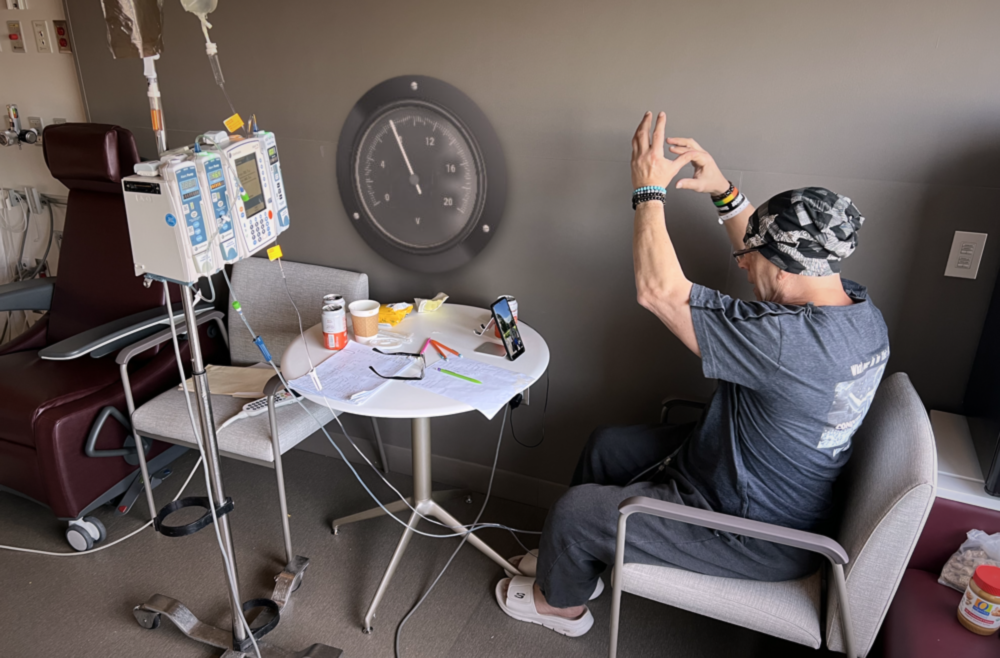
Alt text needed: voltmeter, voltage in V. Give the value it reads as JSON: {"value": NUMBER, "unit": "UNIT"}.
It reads {"value": 8, "unit": "V"}
